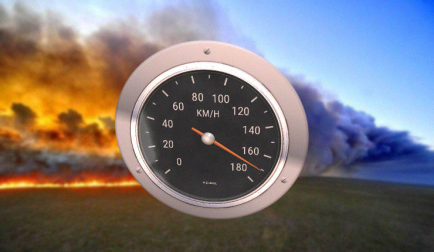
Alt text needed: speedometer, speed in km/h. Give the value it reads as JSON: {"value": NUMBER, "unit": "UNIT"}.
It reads {"value": 170, "unit": "km/h"}
